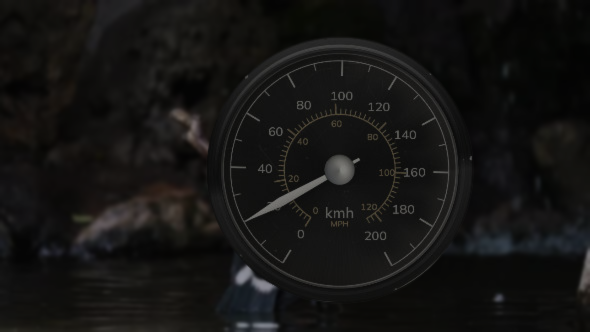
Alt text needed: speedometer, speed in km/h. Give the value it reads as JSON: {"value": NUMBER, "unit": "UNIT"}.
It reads {"value": 20, "unit": "km/h"}
